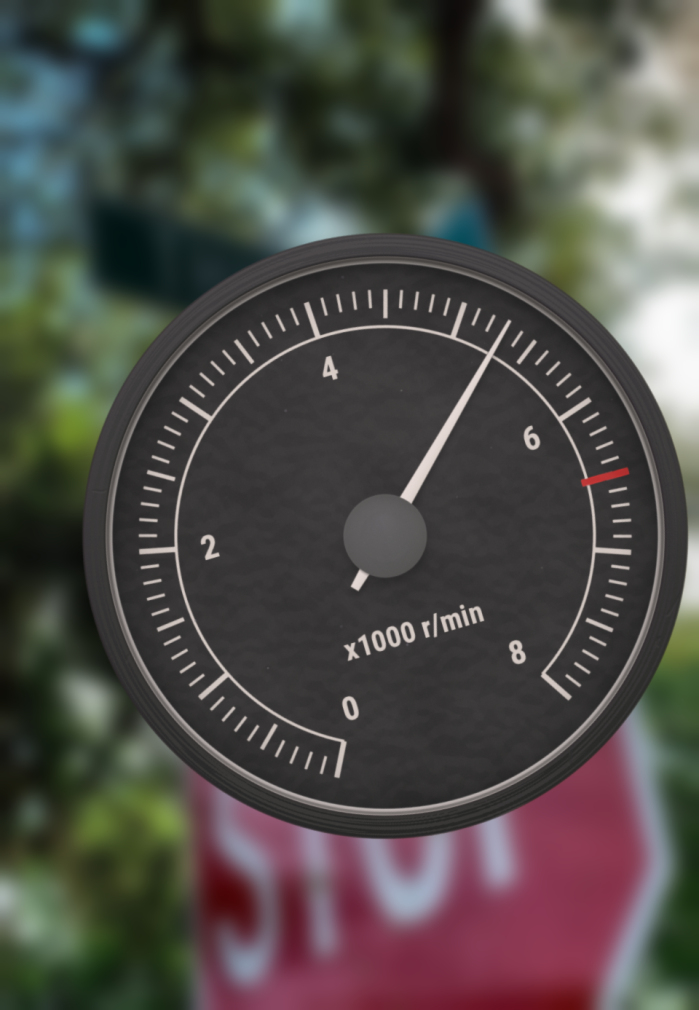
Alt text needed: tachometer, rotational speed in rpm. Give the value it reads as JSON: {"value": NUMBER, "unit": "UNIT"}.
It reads {"value": 5300, "unit": "rpm"}
